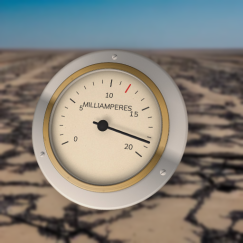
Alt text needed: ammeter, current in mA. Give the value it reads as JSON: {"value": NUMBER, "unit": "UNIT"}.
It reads {"value": 18.5, "unit": "mA"}
